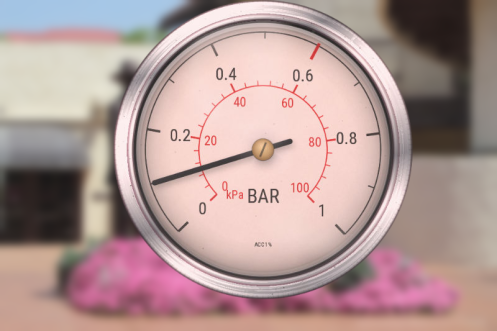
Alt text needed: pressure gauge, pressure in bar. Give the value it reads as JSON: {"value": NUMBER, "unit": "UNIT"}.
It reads {"value": 0.1, "unit": "bar"}
